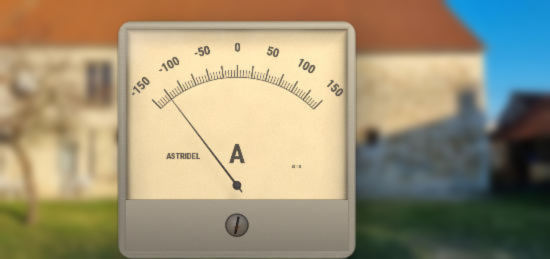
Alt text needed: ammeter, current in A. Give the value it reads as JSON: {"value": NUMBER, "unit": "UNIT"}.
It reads {"value": -125, "unit": "A"}
